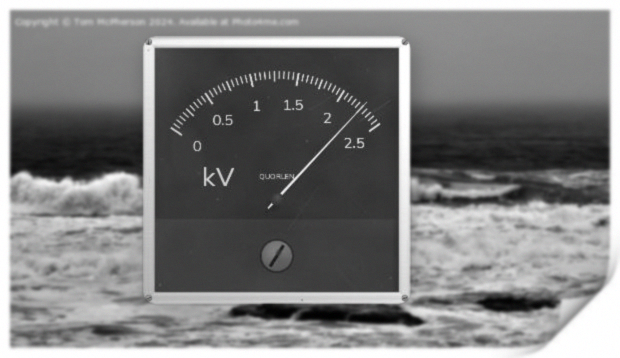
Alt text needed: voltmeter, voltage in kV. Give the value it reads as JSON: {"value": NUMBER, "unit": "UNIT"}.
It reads {"value": 2.25, "unit": "kV"}
